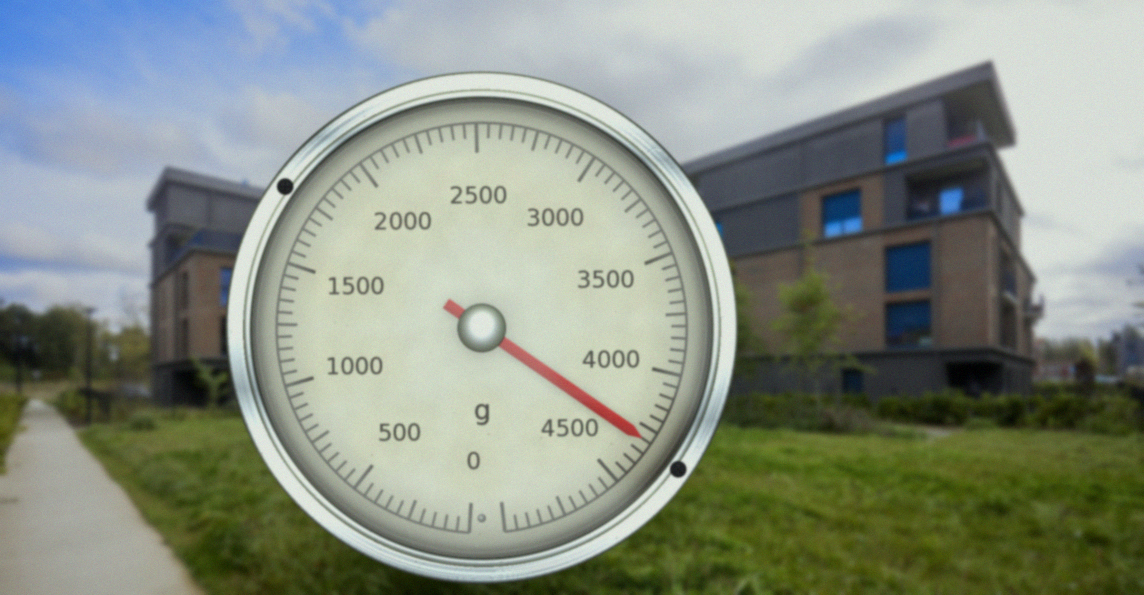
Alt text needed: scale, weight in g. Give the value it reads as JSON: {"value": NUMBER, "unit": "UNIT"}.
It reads {"value": 4300, "unit": "g"}
